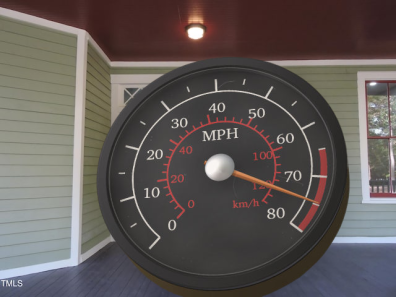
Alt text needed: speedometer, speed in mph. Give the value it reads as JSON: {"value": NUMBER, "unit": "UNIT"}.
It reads {"value": 75, "unit": "mph"}
